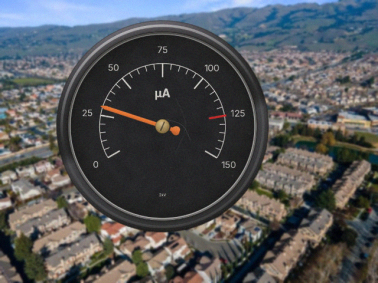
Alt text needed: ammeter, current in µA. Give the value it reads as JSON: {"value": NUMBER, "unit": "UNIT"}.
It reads {"value": 30, "unit": "µA"}
